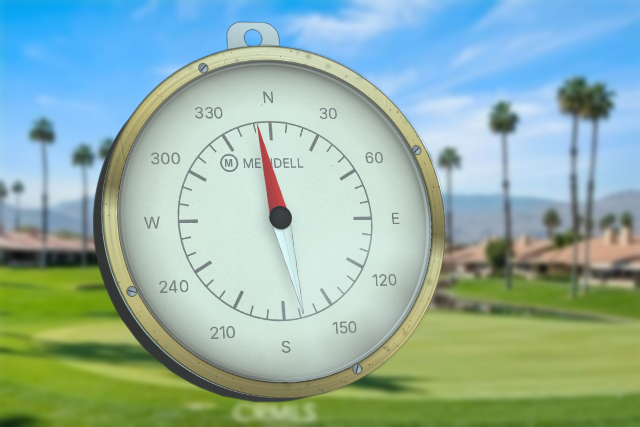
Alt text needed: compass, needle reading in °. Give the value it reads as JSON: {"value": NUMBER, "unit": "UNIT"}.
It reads {"value": 350, "unit": "°"}
